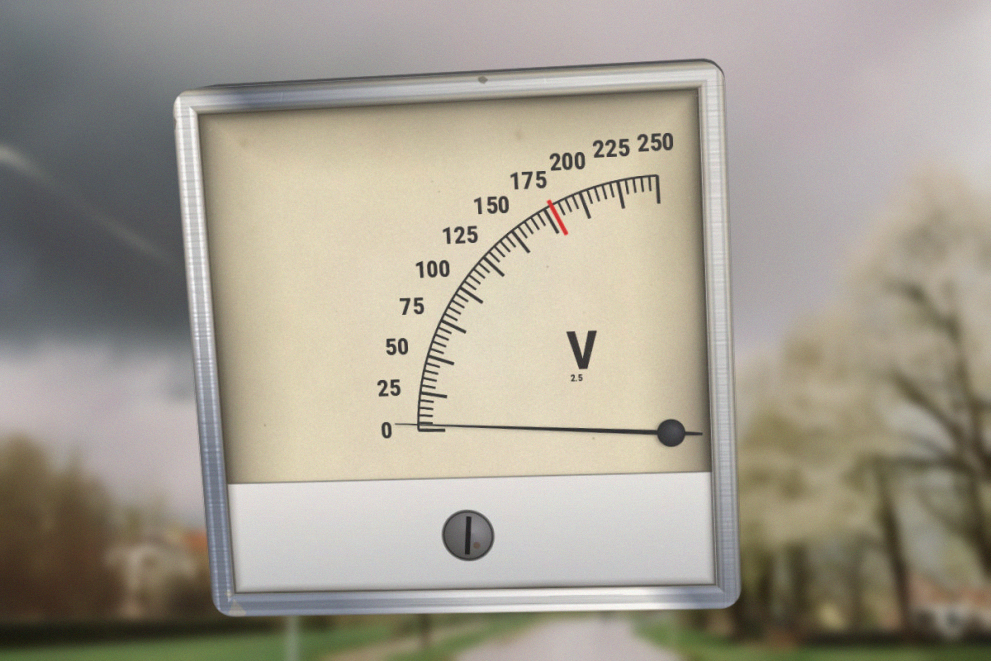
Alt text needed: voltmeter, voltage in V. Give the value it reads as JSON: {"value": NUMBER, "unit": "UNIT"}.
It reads {"value": 5, "unit": "V"}
